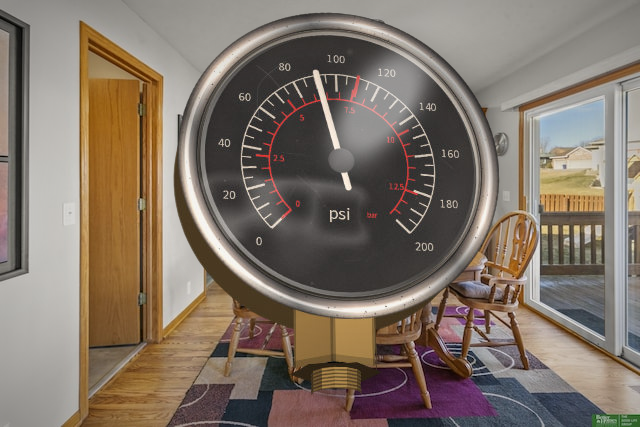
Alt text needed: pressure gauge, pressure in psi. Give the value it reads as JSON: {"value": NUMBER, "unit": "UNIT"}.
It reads {"value": 90, "unit": "psi"}
